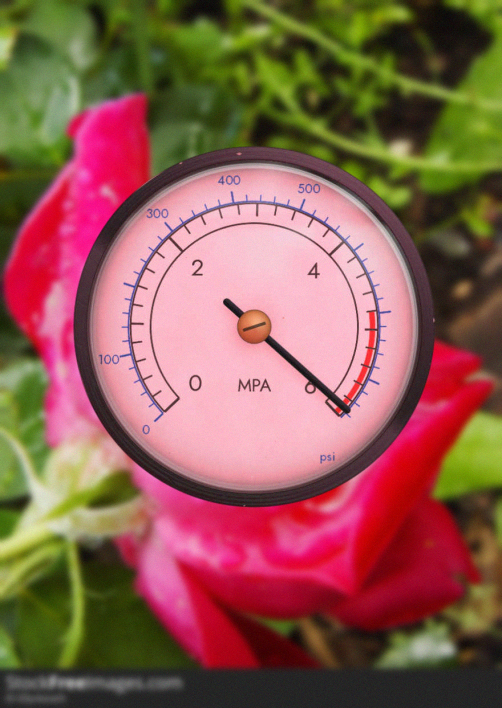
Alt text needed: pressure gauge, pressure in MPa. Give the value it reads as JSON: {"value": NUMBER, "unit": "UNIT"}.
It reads {"value": 5.9, "unit": "MPa"}
